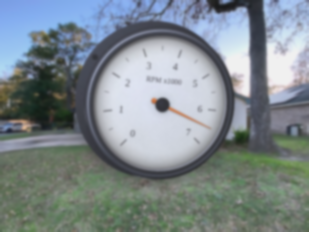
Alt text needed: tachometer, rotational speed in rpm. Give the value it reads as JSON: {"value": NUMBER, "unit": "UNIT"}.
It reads {"value": 6500, "unit": "rpm"}
